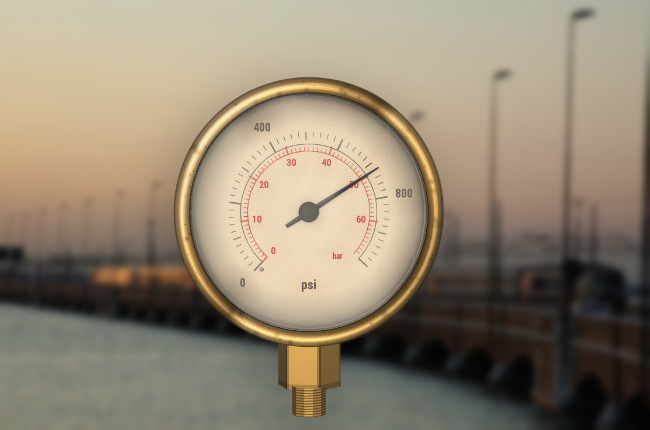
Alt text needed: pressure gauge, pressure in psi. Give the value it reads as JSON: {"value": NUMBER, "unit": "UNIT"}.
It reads {"value": 720, "unit": "psi"}
